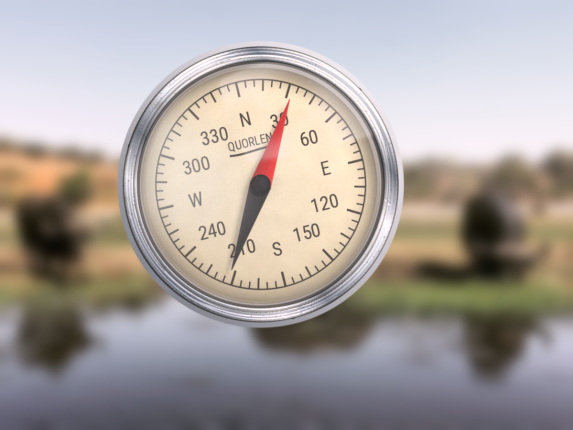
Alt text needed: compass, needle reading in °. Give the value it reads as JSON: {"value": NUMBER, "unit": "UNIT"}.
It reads {"value": 32.5, "unit": "°"}
